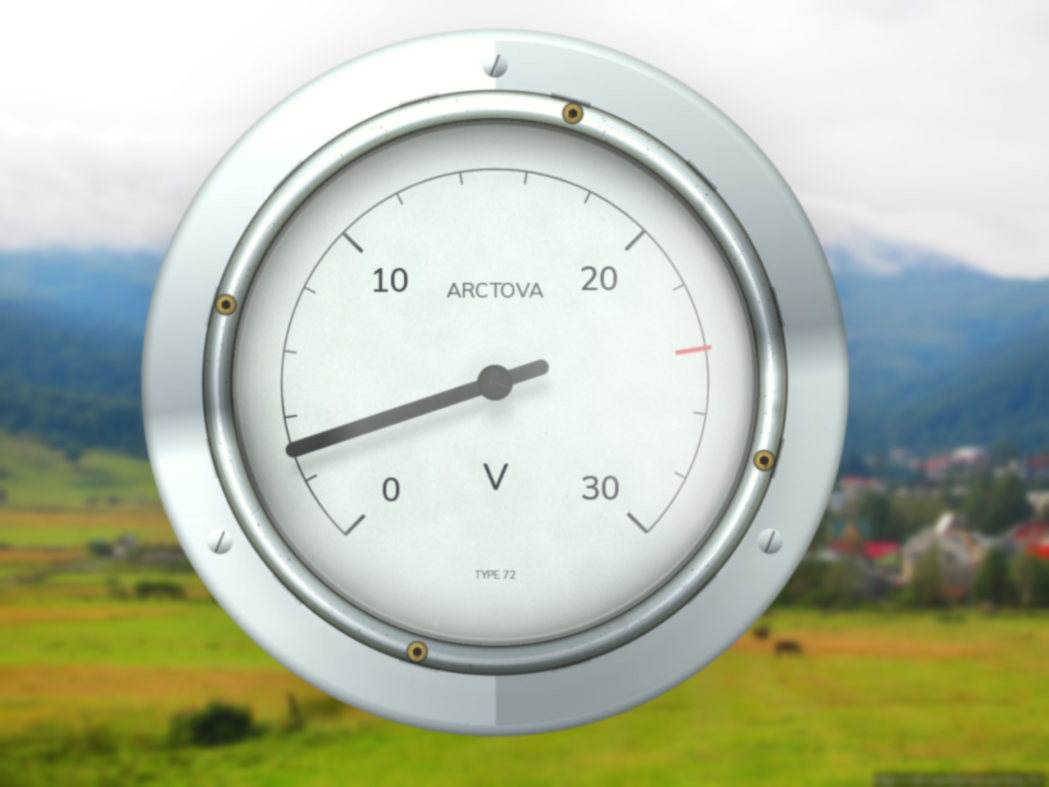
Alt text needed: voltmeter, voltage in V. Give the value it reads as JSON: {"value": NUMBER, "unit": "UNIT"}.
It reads {"value": 3, "unit": "V"}
